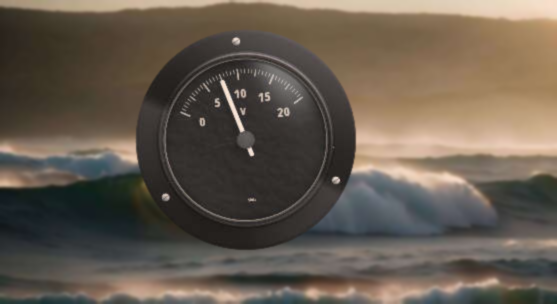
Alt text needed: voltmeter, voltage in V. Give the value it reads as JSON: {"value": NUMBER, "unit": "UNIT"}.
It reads {"value": 7.5, "unit": "V"}
